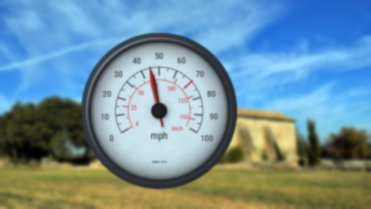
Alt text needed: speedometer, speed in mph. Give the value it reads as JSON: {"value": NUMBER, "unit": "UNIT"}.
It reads {"value": 45, "unit": "mph"}
